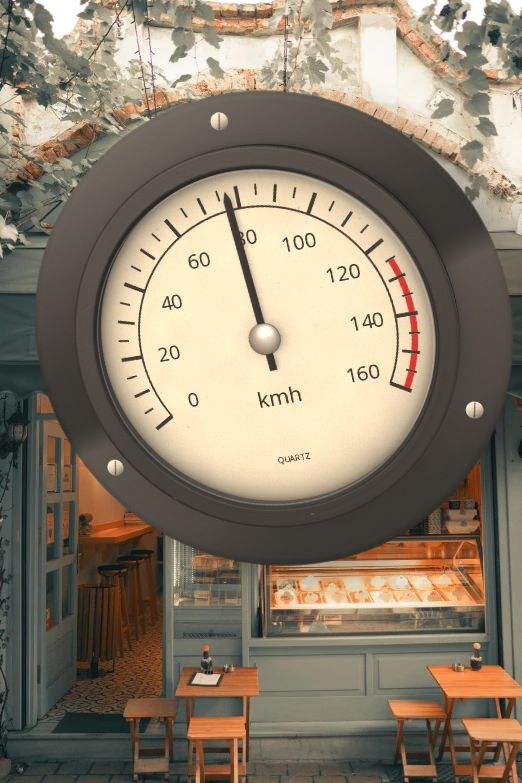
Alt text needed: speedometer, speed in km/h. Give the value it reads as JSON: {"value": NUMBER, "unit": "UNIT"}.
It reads {"value": 77.5, "unit": "km/h"}
